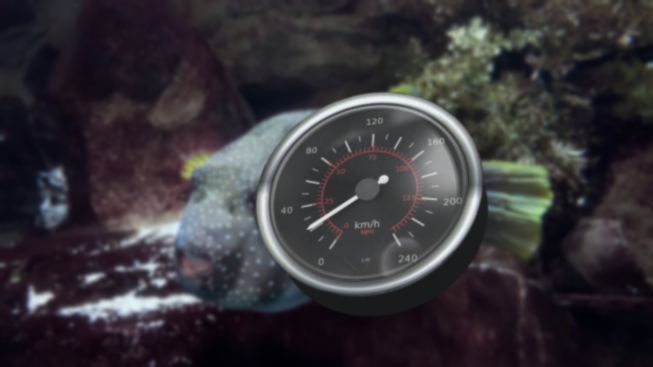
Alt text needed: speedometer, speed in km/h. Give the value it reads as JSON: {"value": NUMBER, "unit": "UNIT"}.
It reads {"value": 20, "unit": "km/h"}
